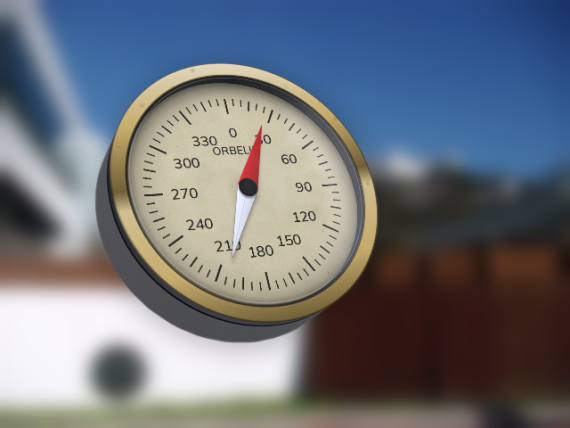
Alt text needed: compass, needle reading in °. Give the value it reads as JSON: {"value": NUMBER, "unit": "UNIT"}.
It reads {"value": 25, "unit": "°"}
